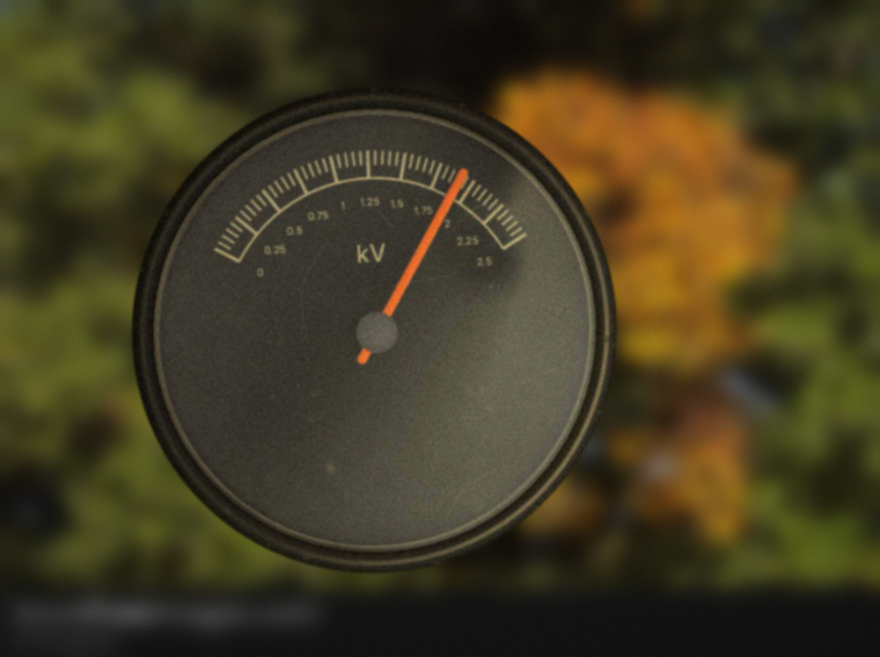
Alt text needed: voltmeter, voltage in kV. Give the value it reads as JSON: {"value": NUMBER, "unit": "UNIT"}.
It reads {"value": 1.9, "unit": "kV"}
